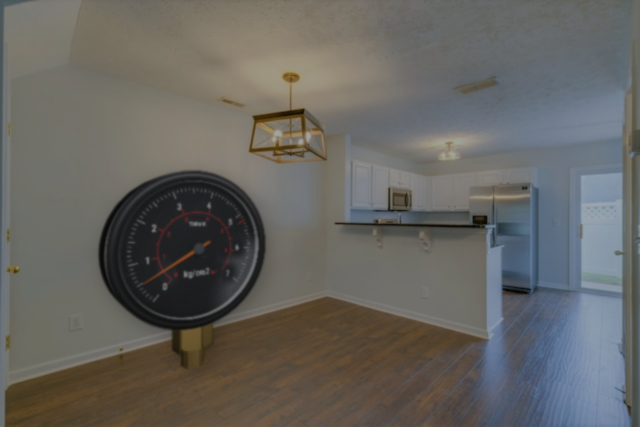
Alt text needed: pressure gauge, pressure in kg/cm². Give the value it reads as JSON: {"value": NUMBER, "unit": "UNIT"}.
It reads {"value": 0.5, "unit": "kg/cm²"}
